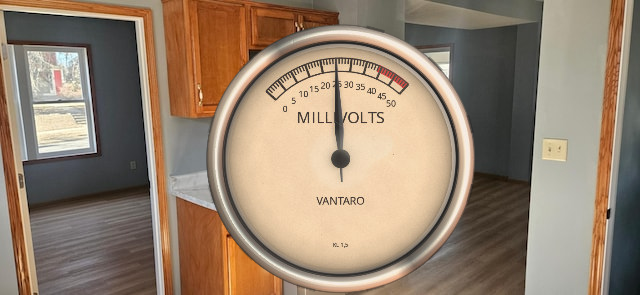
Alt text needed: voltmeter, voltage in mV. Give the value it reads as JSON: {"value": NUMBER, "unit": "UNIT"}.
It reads {"value": 25, "unit": "mV"}
